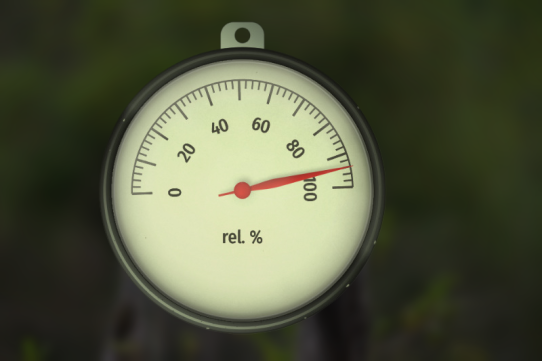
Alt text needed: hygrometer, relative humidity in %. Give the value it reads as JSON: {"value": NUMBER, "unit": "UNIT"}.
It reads {"value": 94, "unit": "%"}
